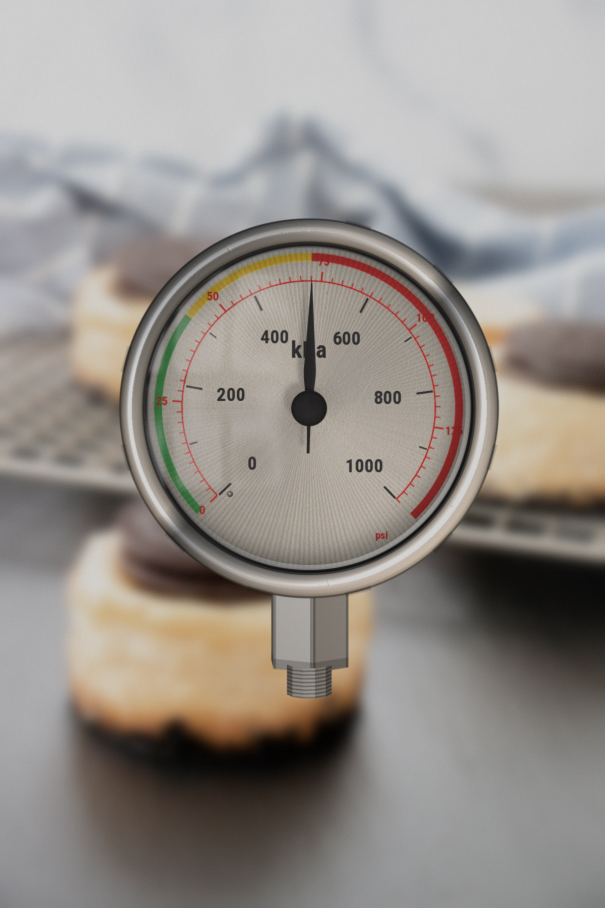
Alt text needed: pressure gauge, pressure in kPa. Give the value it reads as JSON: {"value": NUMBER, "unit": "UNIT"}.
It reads {"value": 500, "unit": "kPa"}
